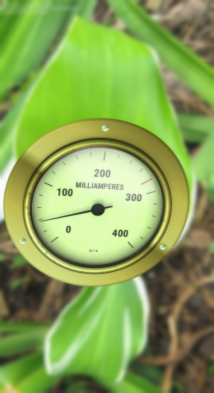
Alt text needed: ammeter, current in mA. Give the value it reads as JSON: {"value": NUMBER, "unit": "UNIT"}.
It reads {"value": 40, "unit": "mA"}
